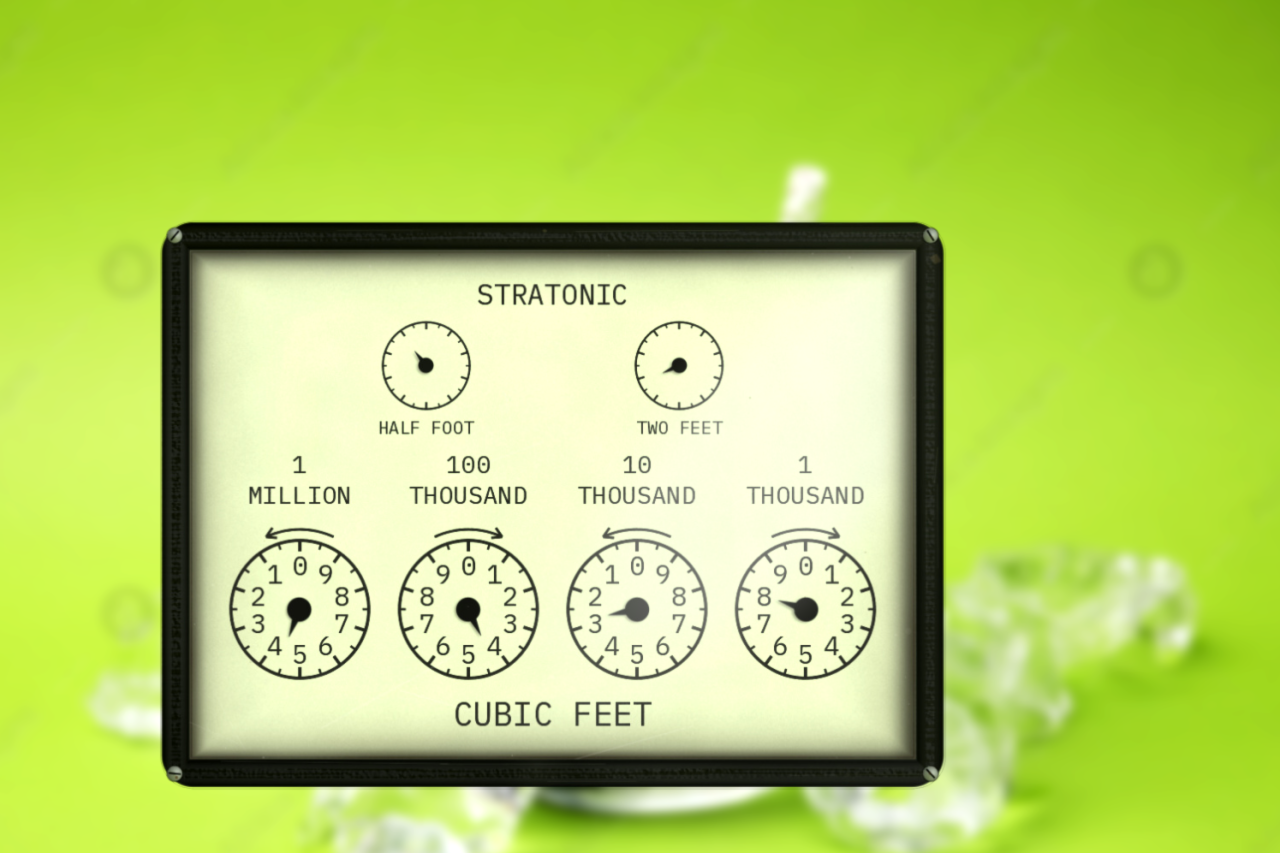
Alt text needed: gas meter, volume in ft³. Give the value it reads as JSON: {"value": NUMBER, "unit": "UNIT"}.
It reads {"value": 442800, "unit": "ft³"}
